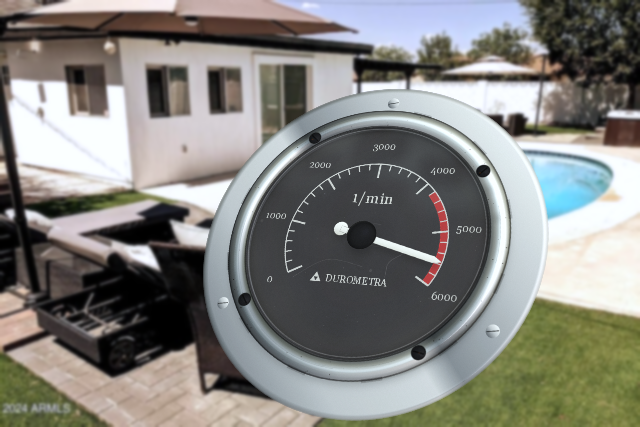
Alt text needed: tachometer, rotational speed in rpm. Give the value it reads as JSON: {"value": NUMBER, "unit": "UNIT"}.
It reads {"value": 5600, "unit": "rpm"}
